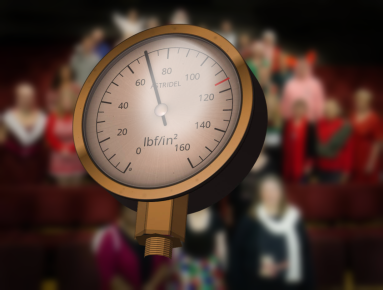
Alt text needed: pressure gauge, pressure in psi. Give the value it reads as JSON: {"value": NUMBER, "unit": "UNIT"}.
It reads {"value": 70, "unit": "psi"}
